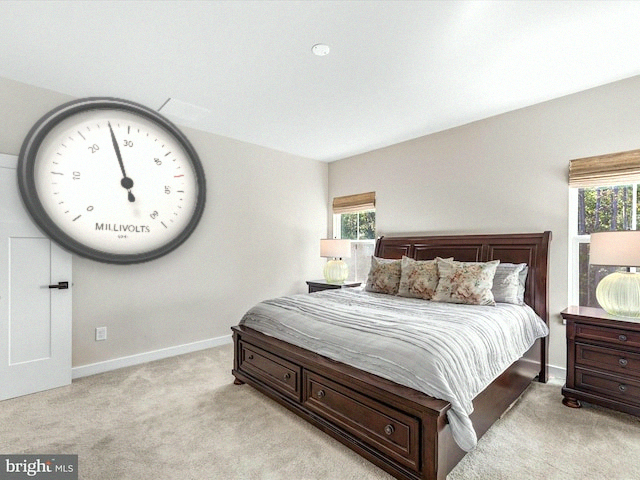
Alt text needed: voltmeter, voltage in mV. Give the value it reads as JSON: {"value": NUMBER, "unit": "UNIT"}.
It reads {"value": 26, "unit": "mV"}
